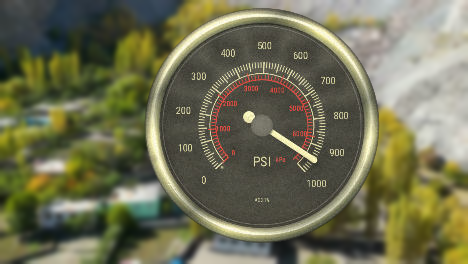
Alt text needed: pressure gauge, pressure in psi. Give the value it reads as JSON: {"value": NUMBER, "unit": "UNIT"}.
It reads {"value": 950, "unit": "psi"}
